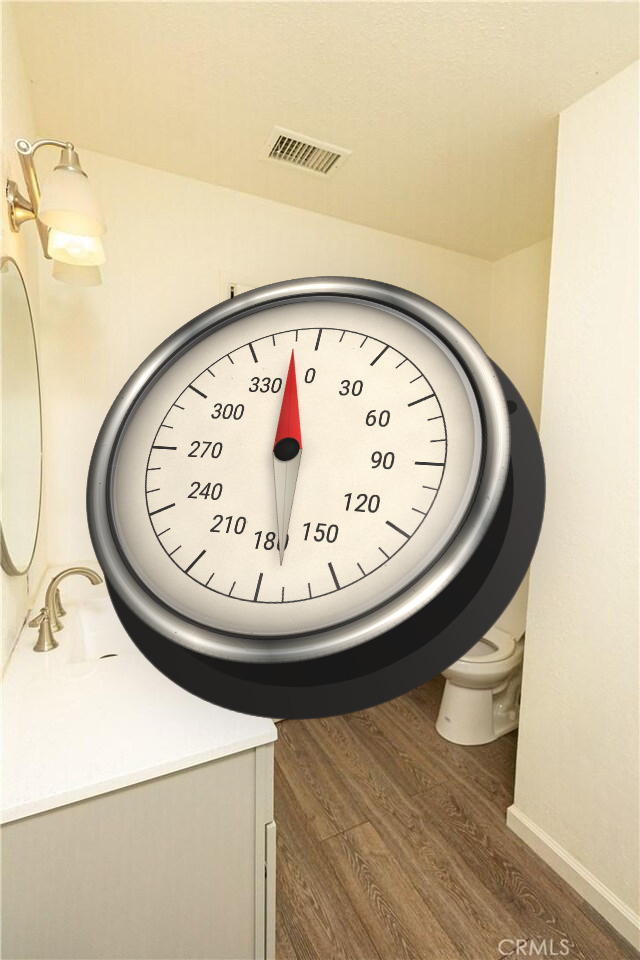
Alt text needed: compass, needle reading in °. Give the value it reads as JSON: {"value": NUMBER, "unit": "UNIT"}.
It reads {"value": 350, "unit": "°"}
